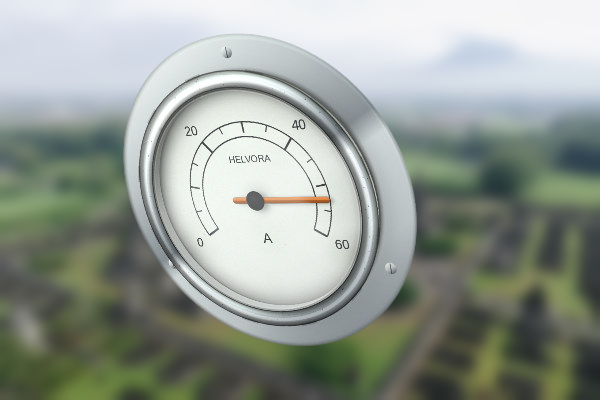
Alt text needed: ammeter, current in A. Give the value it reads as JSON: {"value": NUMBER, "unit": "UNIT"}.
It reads {"value": 52.5, "unit": "A"}
